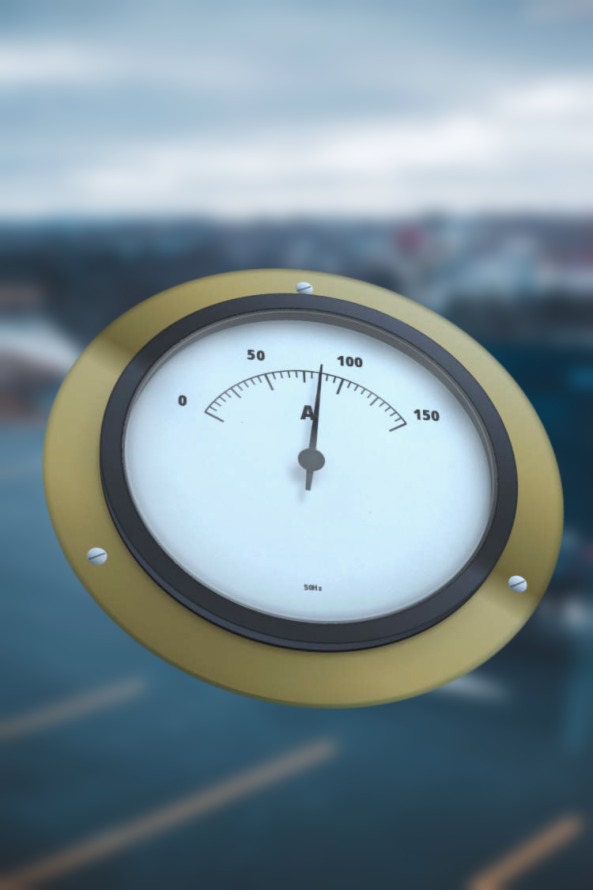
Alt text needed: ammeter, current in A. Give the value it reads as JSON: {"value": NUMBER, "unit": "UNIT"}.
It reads {"value": 85, "unit": "A"}
